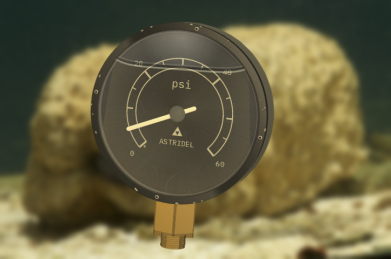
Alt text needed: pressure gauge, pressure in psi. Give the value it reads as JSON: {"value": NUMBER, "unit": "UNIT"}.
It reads {"value": 5, "unit": "psi"}
